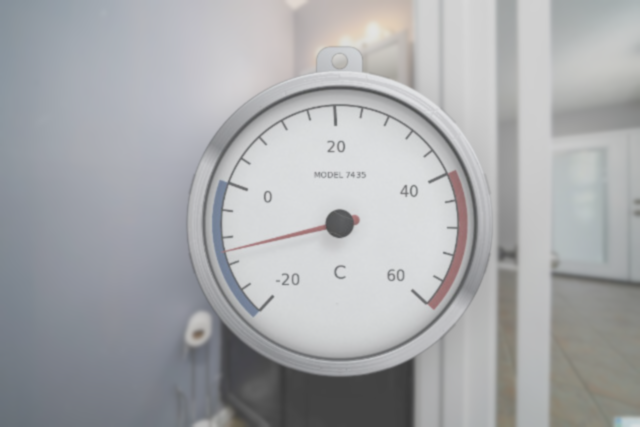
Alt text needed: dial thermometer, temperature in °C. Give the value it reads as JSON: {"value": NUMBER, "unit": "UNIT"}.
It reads {"value": -10, "unit": "°C"}
